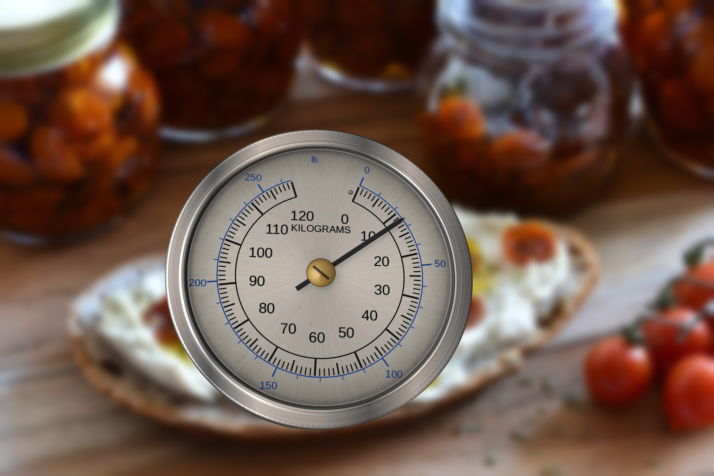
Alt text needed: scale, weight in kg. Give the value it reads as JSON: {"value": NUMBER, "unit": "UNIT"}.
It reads {"value": 12, "unit": "kg"}
